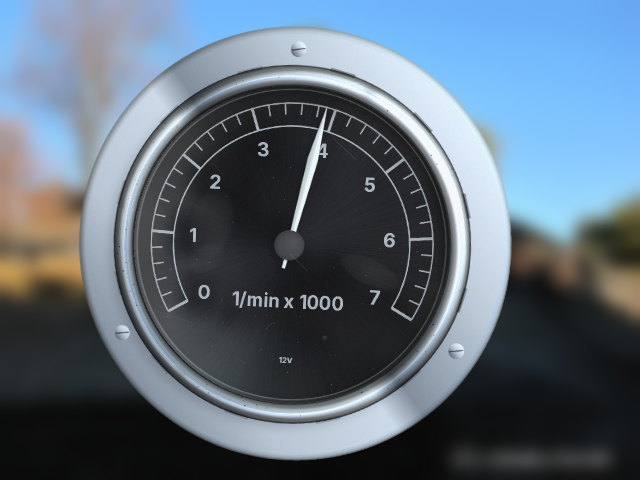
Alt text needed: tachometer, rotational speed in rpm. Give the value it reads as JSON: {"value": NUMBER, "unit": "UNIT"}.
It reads {"value": 3900, "unit": "rpm"}
